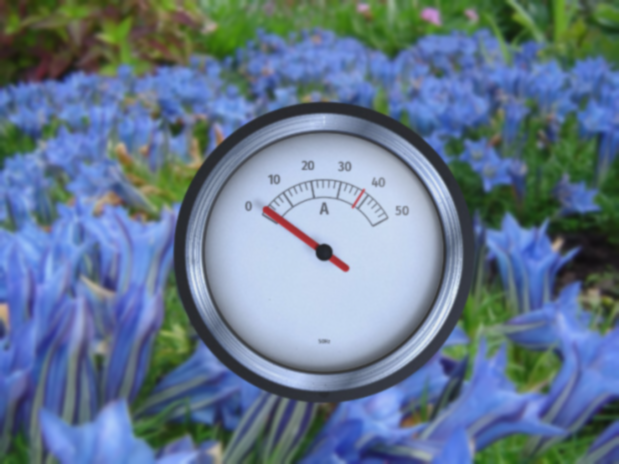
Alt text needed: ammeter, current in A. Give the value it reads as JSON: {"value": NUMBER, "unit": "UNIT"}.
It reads {"value": 2, "unit": "A"}
